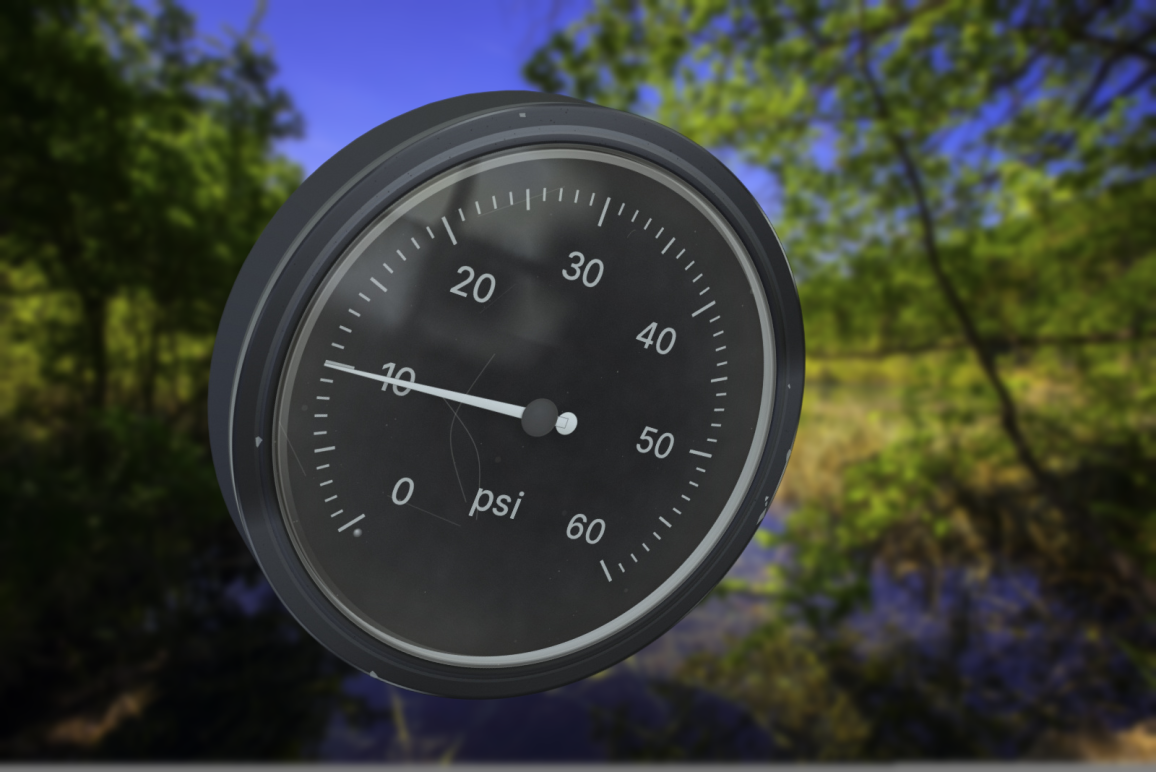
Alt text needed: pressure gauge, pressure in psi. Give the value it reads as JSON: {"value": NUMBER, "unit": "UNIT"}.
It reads {"value": 10, "unit": "psi"}
